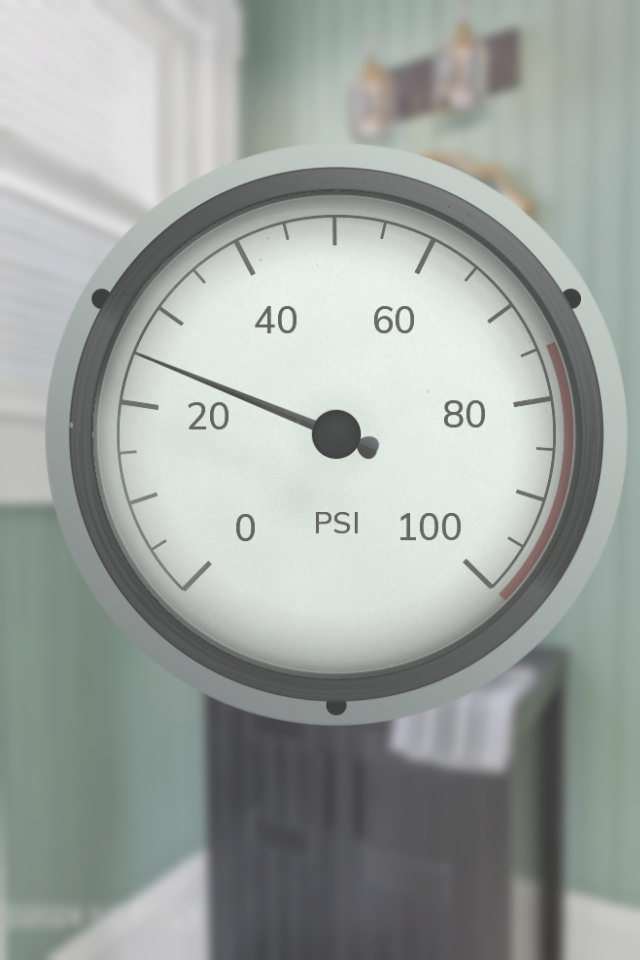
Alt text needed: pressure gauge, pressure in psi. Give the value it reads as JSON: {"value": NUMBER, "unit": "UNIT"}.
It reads {"value": 25, "unit": "psi"}
